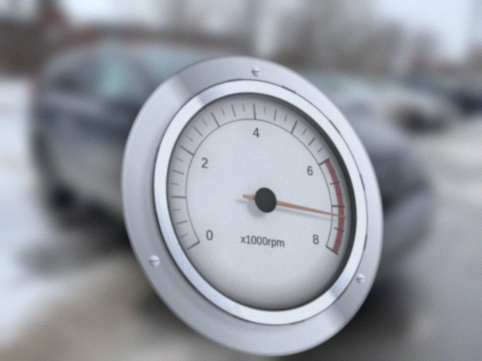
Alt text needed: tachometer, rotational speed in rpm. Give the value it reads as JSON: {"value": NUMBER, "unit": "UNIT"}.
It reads {"value": 7250, "unit": "rpm"}
